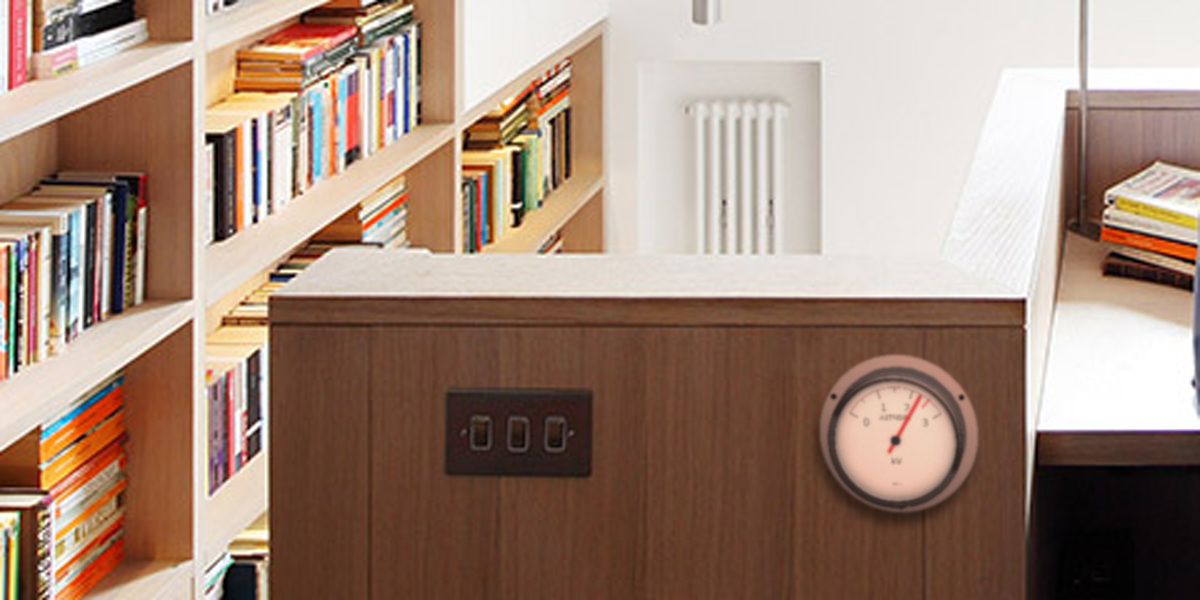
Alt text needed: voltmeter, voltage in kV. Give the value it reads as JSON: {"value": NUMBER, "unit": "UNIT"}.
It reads {"value": 2.25, "unit": "kV"}
